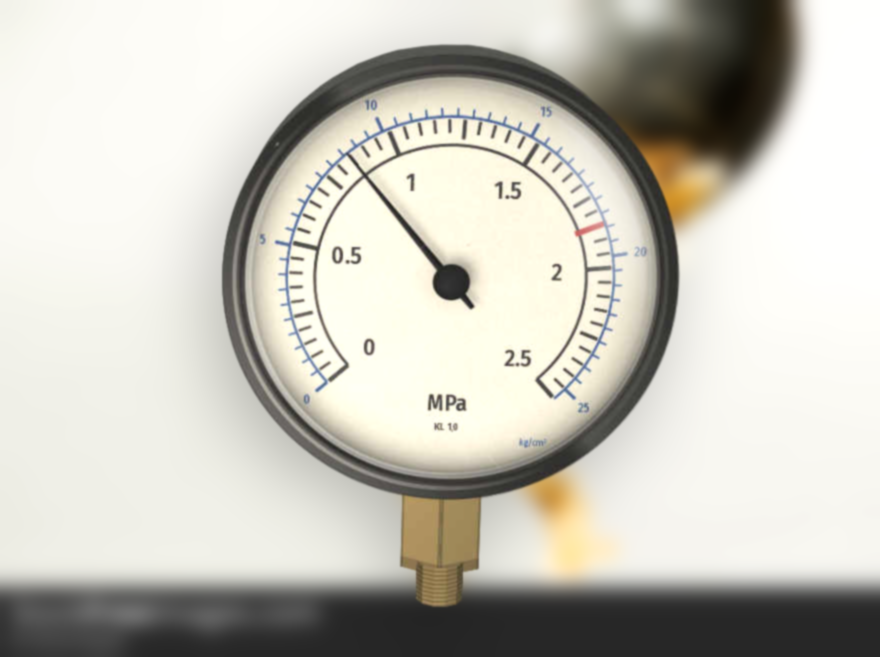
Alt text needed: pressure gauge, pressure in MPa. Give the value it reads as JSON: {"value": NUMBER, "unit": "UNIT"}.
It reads {"value": 0.85, "unit": "MPa"}
